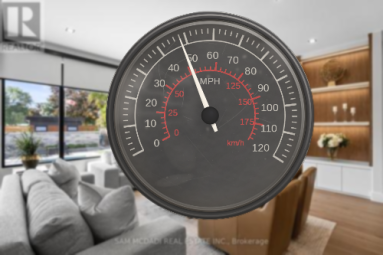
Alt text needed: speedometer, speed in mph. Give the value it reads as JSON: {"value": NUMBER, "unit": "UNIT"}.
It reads {"value": 48, "unit": "mph"}
